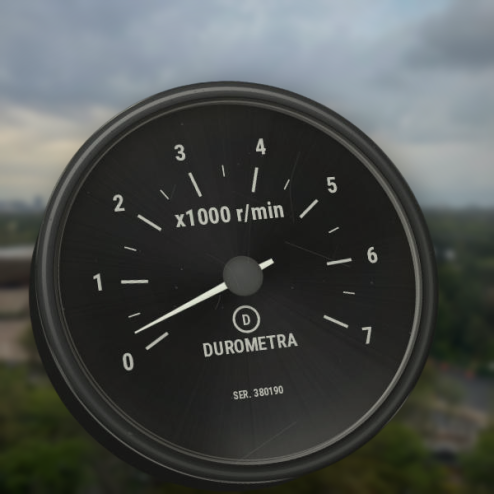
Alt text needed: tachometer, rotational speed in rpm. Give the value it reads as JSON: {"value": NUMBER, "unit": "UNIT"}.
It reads {"value": 250, "unit": "rpm"}
